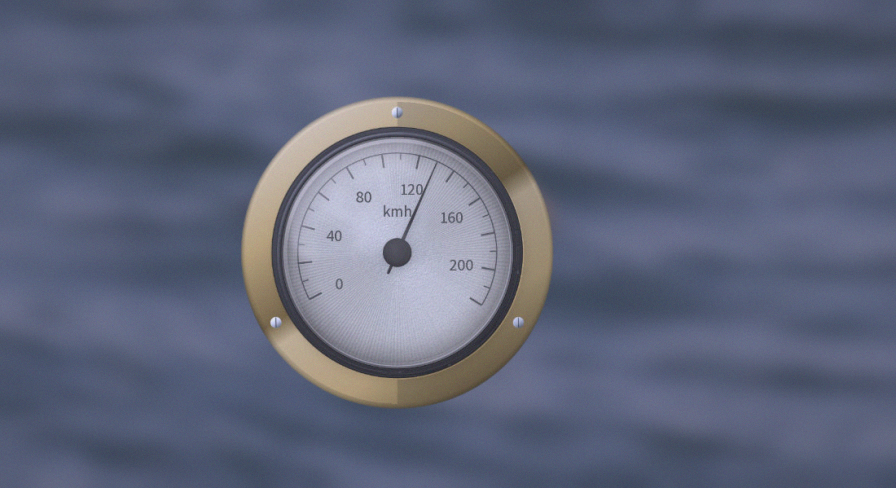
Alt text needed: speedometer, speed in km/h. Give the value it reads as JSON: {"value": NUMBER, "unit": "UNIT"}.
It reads {"value": 130, "unit": "km/h"}
